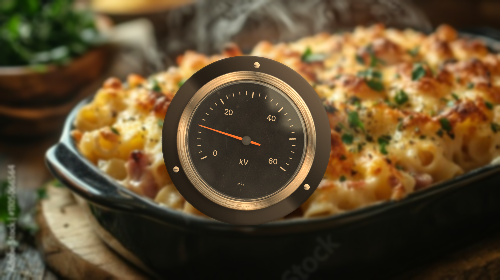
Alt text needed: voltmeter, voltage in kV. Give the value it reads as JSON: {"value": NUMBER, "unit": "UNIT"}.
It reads {"value": 10, "unit": "kV"}
